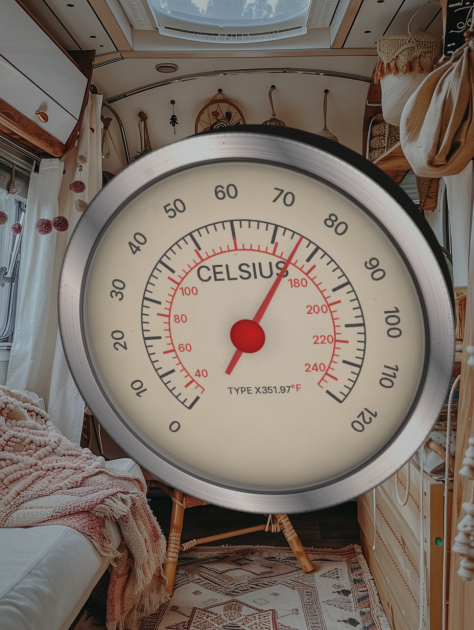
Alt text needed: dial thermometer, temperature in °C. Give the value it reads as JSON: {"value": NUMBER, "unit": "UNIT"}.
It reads {"value": 76, "unit": "°C"}
